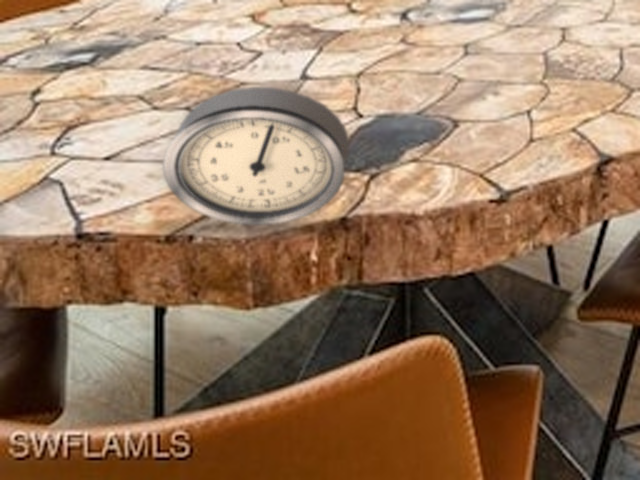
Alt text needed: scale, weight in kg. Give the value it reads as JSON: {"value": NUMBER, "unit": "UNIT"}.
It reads {"value": 0.25, "unit": "kg"}
